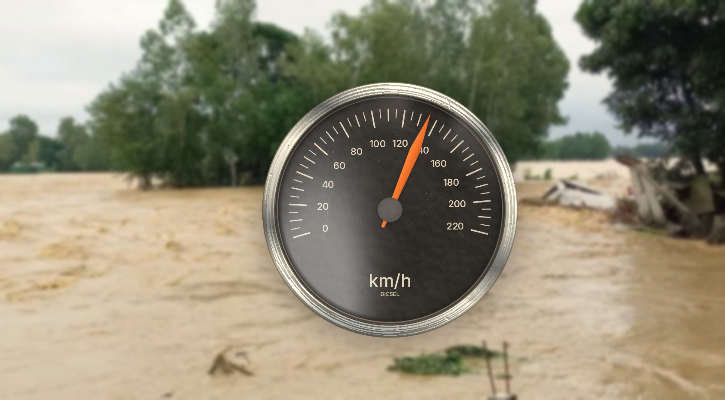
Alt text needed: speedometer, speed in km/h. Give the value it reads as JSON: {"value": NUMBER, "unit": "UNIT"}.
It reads {"value": 135, "unit": "km/h"}
